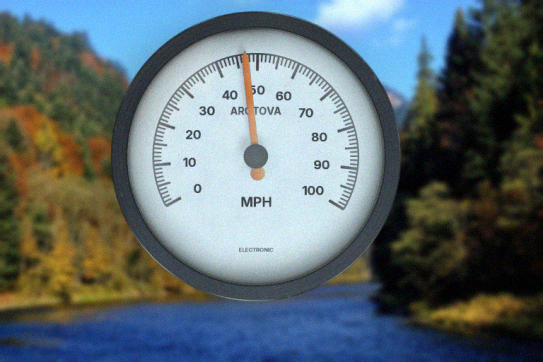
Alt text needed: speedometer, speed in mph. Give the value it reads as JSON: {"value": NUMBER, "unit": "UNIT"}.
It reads {"value": 47, "unit": "mph"}
